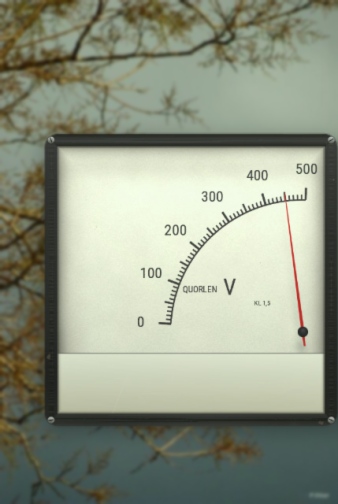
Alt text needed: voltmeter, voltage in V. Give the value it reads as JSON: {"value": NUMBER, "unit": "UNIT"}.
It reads {"value": 450, "unit": "V"}
